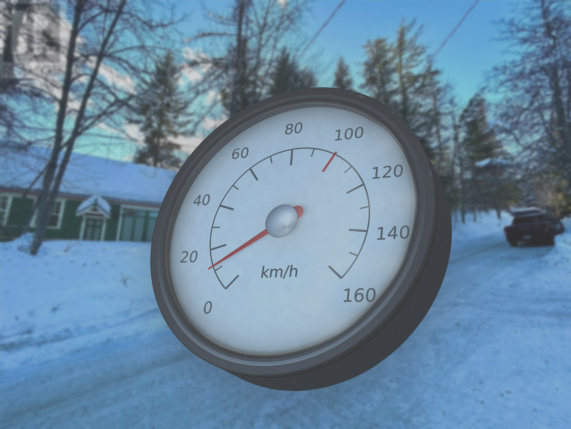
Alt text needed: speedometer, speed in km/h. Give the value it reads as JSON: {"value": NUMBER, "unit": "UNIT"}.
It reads {"value": 10, "unit": "km/h"}
